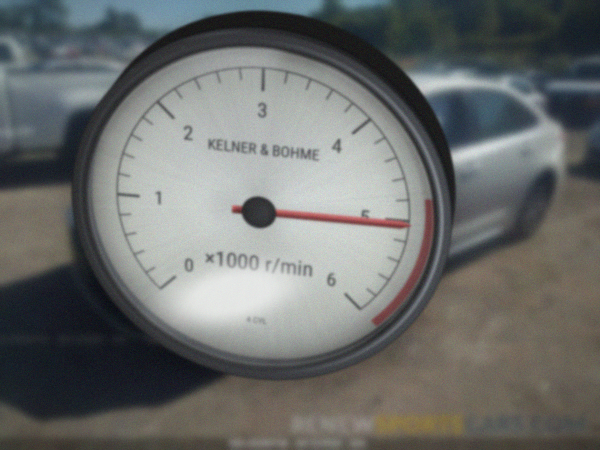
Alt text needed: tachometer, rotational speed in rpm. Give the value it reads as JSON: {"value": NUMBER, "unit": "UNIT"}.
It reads {"value": 5000, "unit": "rpm"}
